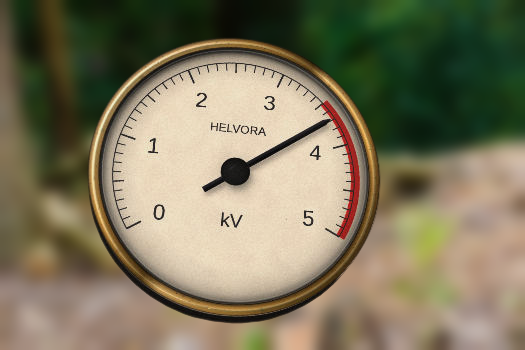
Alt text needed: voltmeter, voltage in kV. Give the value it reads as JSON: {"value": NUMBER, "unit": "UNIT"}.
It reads {"value": 3.7, "unit": "kV"}
